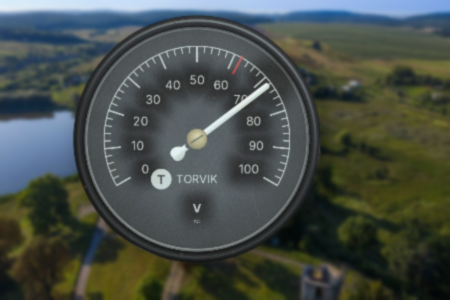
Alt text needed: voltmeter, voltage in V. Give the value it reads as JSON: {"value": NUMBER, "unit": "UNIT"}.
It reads {"value": 72, "unit": "V"}
